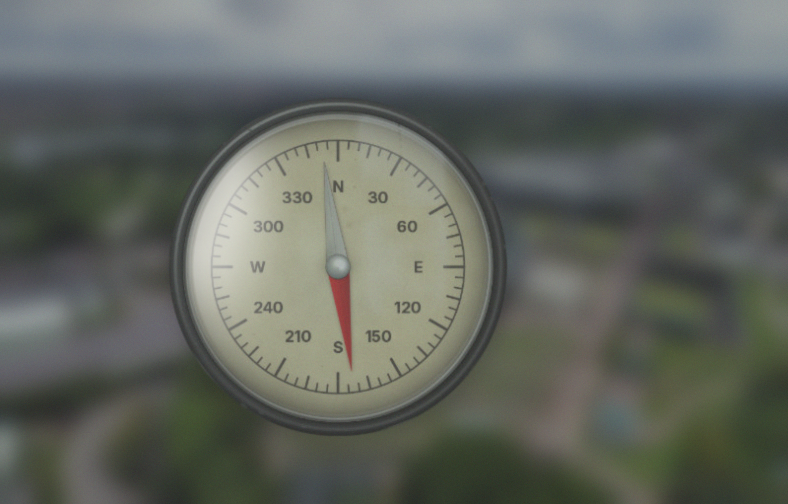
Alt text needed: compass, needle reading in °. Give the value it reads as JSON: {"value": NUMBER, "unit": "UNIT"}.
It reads {"value": 172.5, "unit": "°"}
